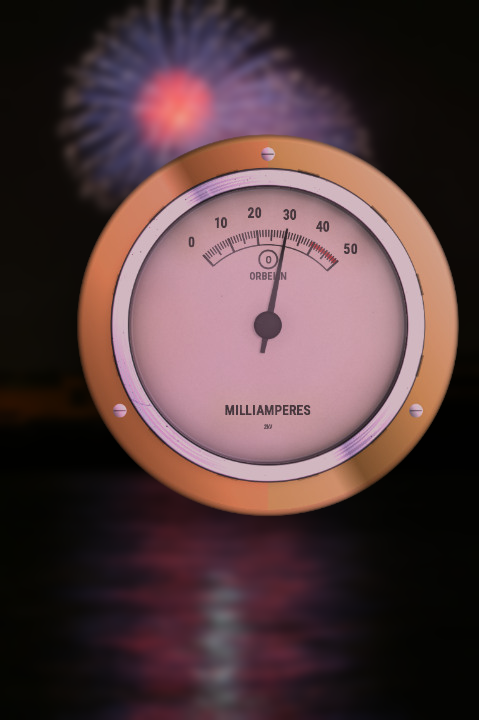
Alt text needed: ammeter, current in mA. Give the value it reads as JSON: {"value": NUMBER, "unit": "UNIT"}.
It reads {"value": 30, "unit": "mA"}
